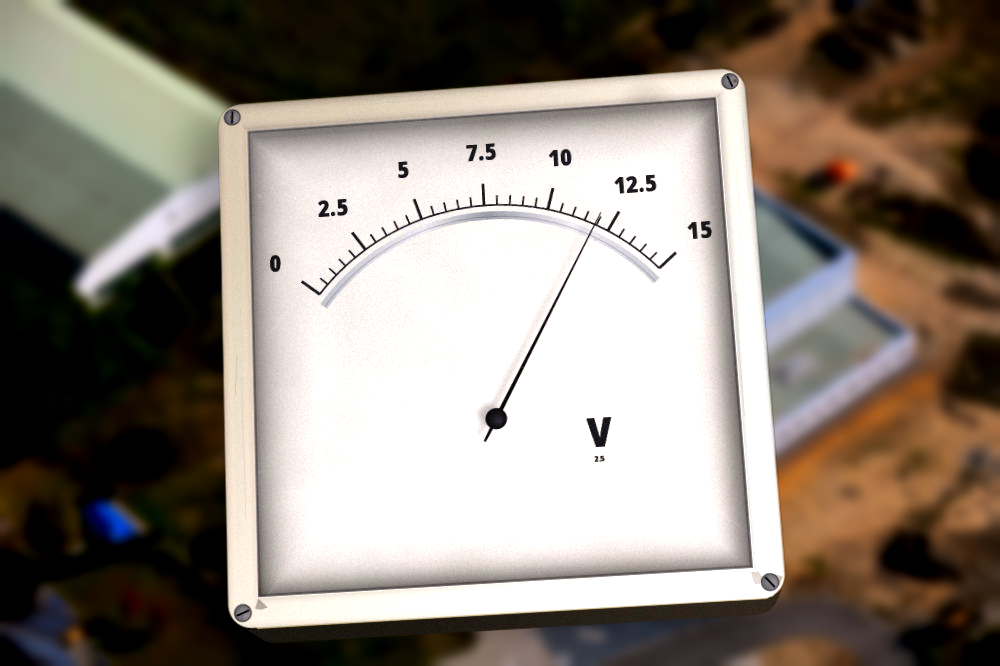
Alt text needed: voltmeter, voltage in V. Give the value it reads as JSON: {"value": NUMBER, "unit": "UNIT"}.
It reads {"value": 12, "unit": "V"}
